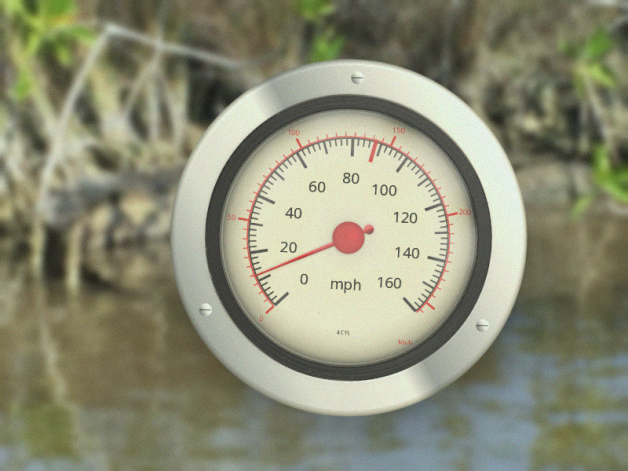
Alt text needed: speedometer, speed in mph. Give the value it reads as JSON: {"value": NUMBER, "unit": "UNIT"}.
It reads {"value": 12, "unit": "mph"}
